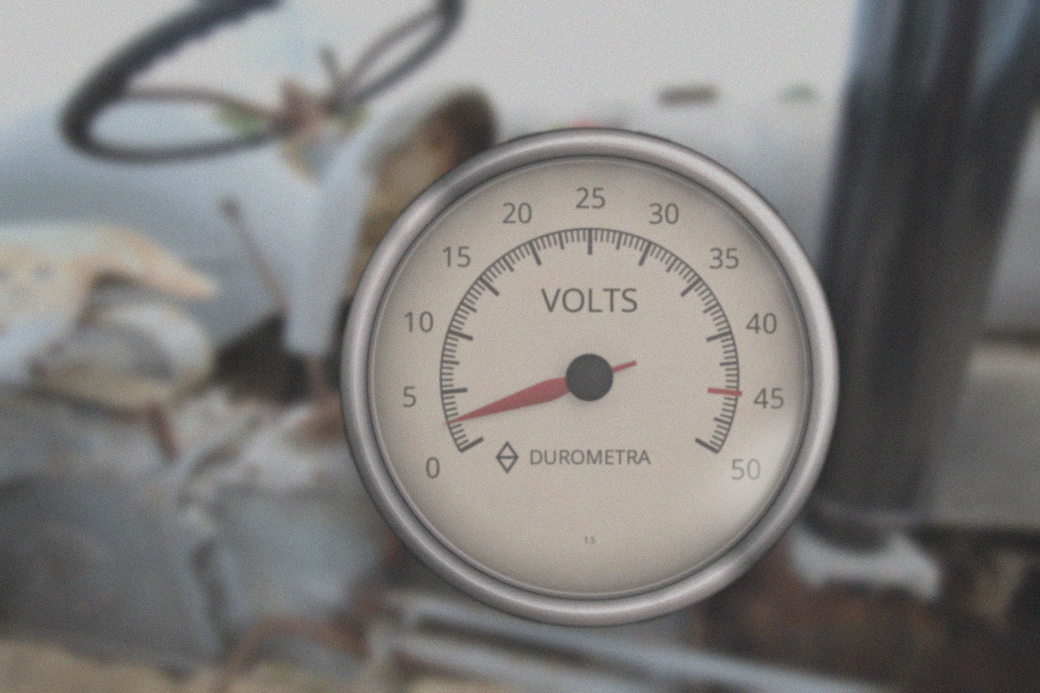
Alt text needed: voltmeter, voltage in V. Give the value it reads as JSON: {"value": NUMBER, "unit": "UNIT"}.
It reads {"value": 2.5, "unit": "V"}
